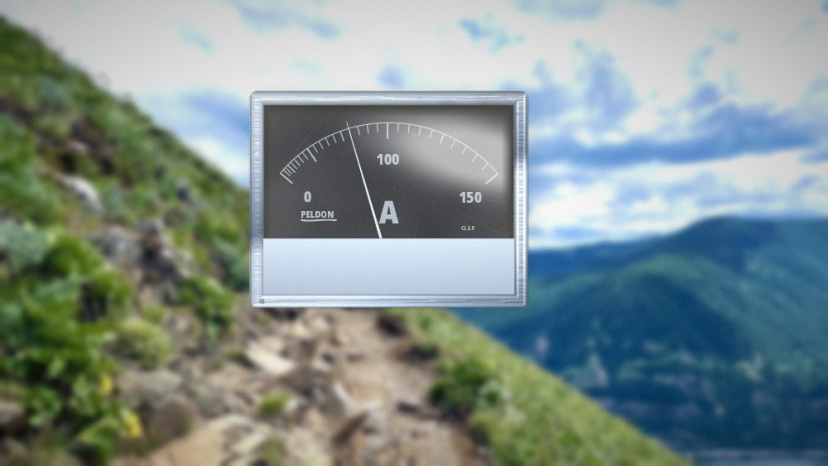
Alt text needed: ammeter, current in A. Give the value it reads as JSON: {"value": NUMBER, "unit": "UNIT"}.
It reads {"value": 80, "unit": "A"}
